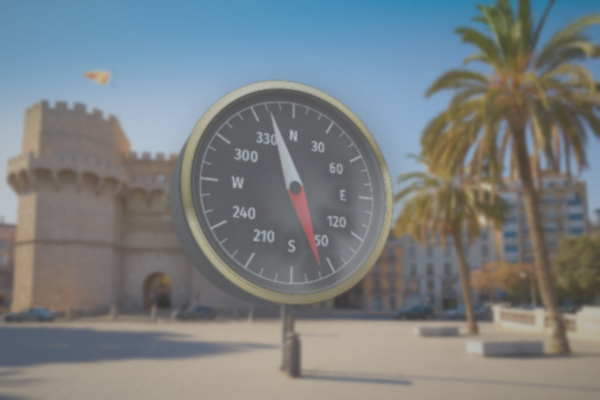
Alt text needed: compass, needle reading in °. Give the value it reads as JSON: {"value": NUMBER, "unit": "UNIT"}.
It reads {"value": 160, "unit": "°"}
